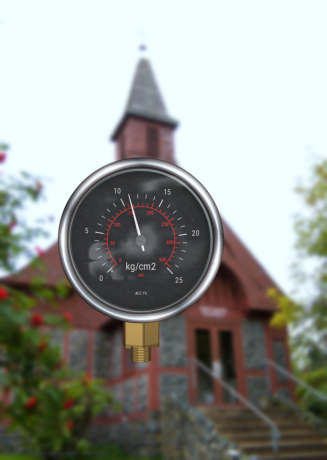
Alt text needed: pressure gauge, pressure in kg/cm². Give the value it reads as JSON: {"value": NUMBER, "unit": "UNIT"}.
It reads {"value": 11, "unit": "kg/cm²"}
